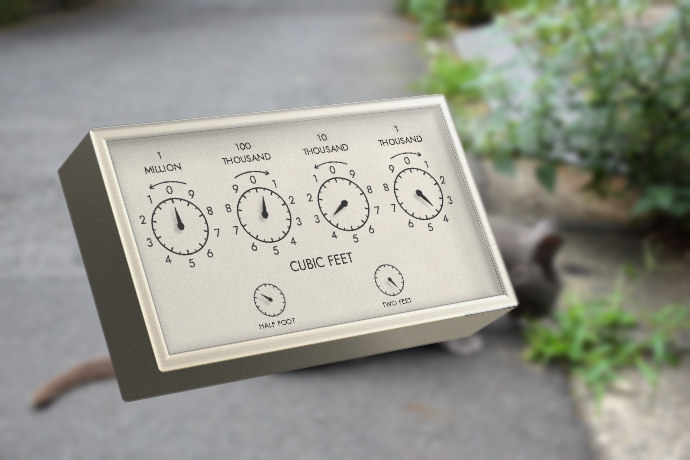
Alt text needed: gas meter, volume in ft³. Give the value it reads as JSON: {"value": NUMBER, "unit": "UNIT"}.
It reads {"value": 3400, "unit": "ft³"}
